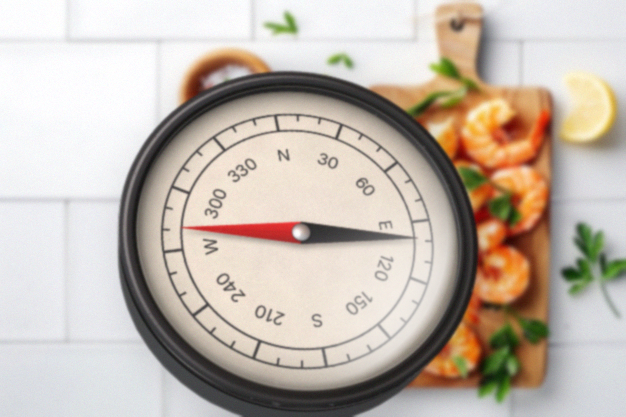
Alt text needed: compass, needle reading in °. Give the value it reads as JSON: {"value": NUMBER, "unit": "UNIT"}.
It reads {"value": 280, "unit": "°"}
